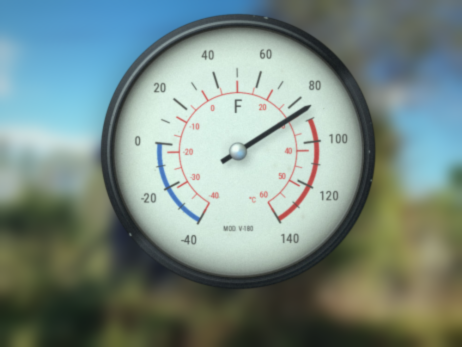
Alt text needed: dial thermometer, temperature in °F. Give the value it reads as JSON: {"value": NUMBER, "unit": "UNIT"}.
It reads {"value": 85, "unit": "°F"}
